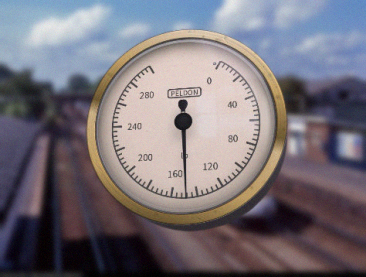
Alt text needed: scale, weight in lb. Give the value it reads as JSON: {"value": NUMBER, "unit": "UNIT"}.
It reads {"value": 148, "unit": "lb"}
